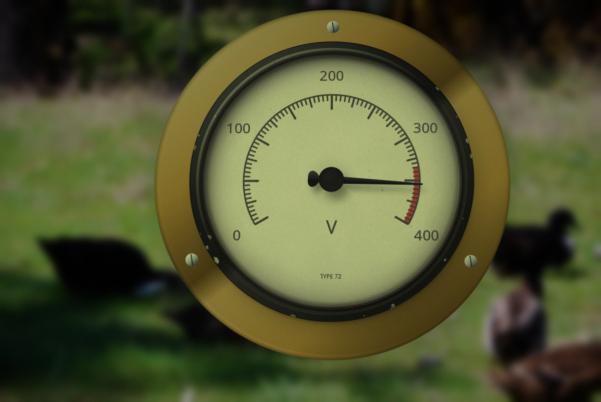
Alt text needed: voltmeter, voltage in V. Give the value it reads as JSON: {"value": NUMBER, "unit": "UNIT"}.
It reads {"value": 355, "unit": "V"}
